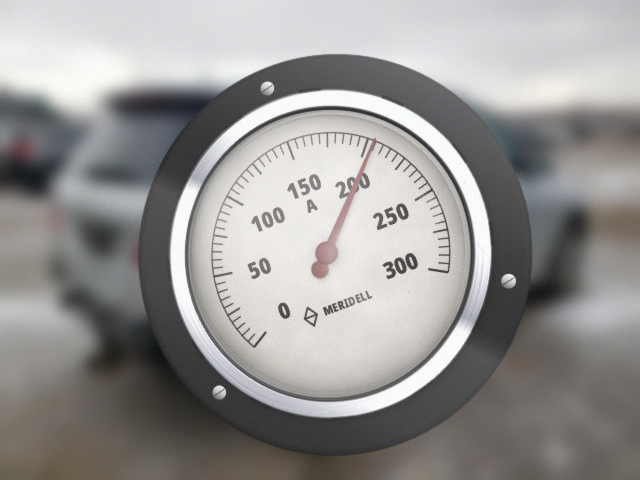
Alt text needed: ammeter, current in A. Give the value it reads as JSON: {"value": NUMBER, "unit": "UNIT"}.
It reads {"value": 205, "unit": "A"}
